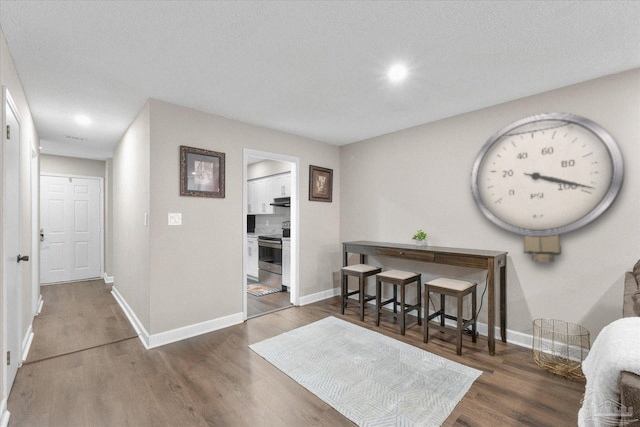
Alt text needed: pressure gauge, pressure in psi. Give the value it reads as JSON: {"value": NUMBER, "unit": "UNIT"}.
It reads {"value": 97.5, "unit": "psi"}
